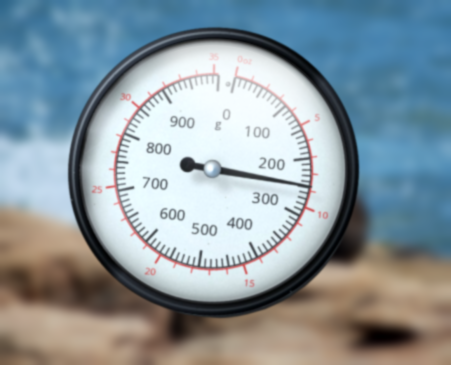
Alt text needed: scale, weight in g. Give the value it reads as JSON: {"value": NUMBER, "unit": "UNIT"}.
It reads {"value": 250, "unit": "g"}
